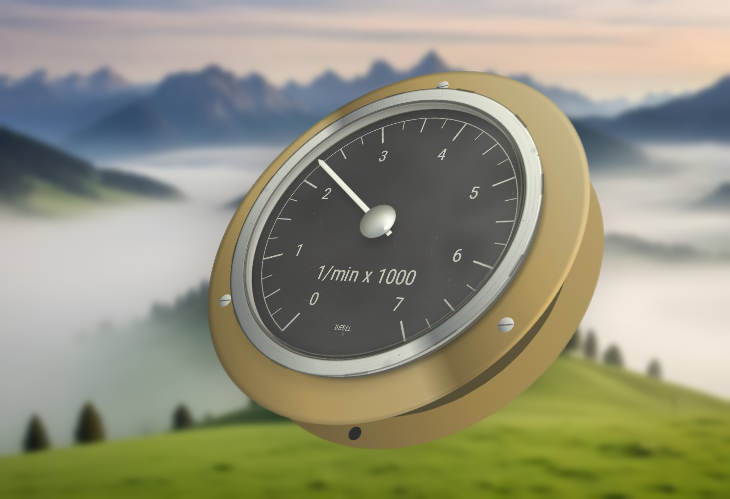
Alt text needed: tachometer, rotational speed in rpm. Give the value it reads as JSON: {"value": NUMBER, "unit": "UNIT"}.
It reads {"value": 2250, "unit": "rpm"}
